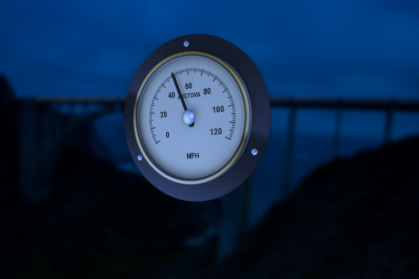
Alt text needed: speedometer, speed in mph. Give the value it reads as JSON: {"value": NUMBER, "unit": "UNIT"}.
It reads {"value": 50, "unit": "mph"}
